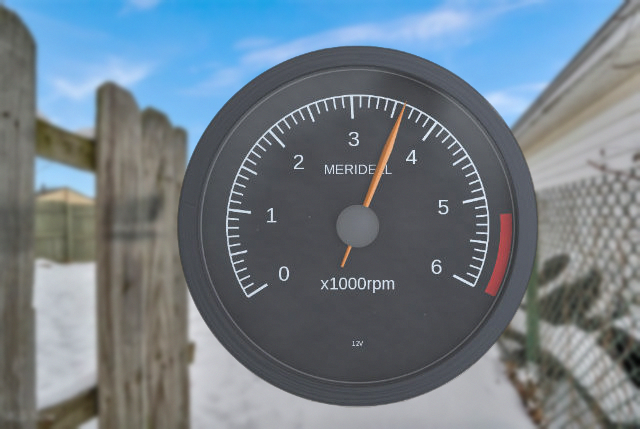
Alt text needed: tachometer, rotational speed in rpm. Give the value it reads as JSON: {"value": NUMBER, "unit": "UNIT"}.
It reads {"value": 3600, "unit": "rpm"}
